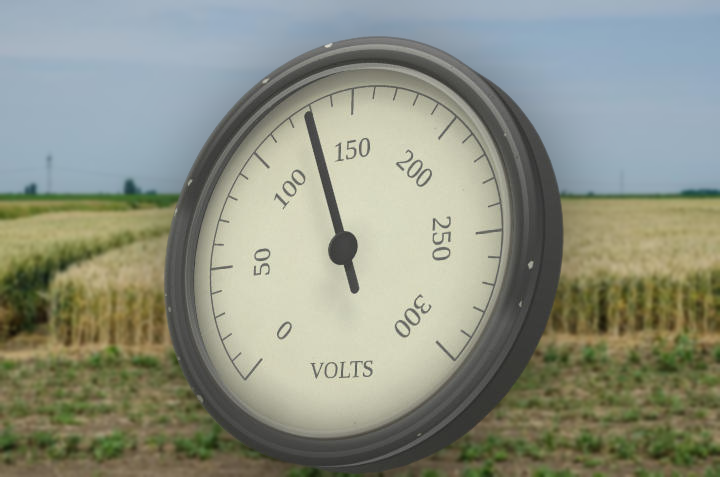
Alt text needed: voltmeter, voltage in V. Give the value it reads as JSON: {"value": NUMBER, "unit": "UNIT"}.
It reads {"value": 130, "unit": "V"}
